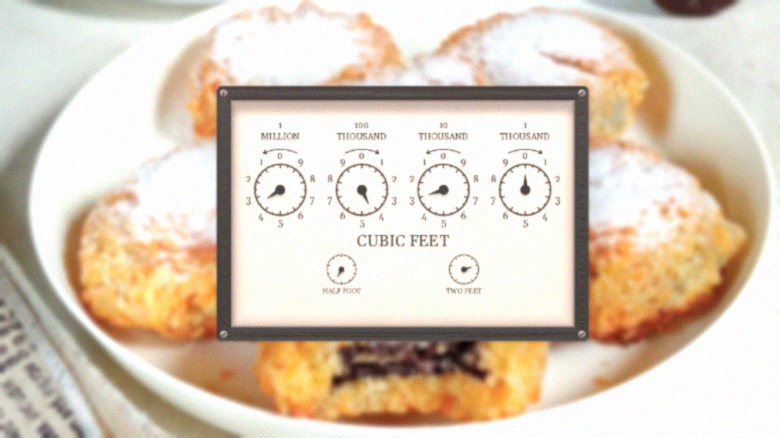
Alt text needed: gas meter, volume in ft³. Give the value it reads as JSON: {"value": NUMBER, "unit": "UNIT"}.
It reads {"value": 343000, "unit": "ft³"}
